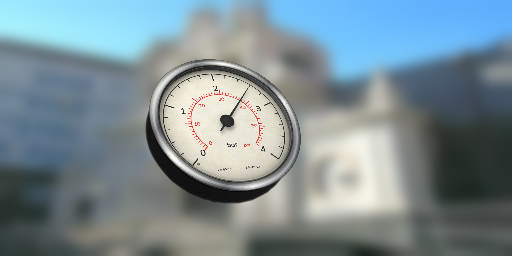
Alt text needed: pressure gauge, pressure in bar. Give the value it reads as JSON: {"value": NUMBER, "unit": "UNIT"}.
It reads {"value": 2.6, "unit": "bar"}
